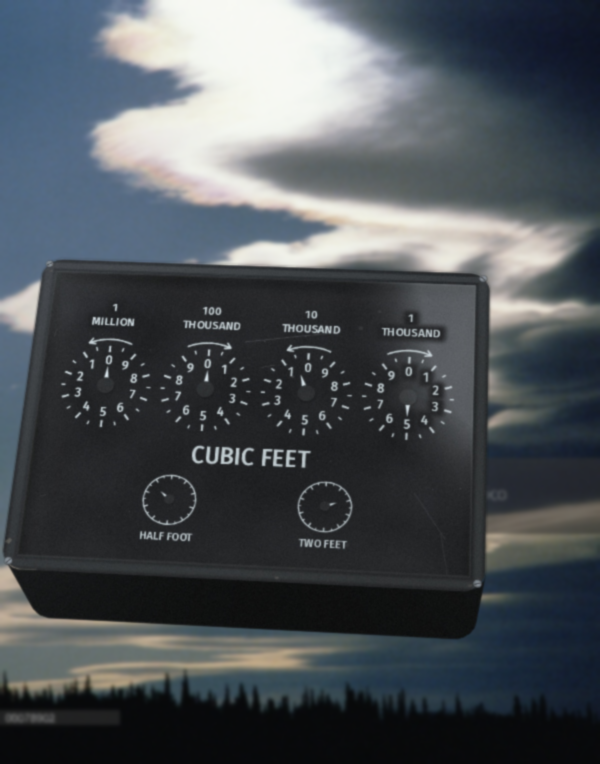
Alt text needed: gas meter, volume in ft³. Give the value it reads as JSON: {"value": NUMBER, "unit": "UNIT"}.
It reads {"value": 500, "unit": "ft³"}
